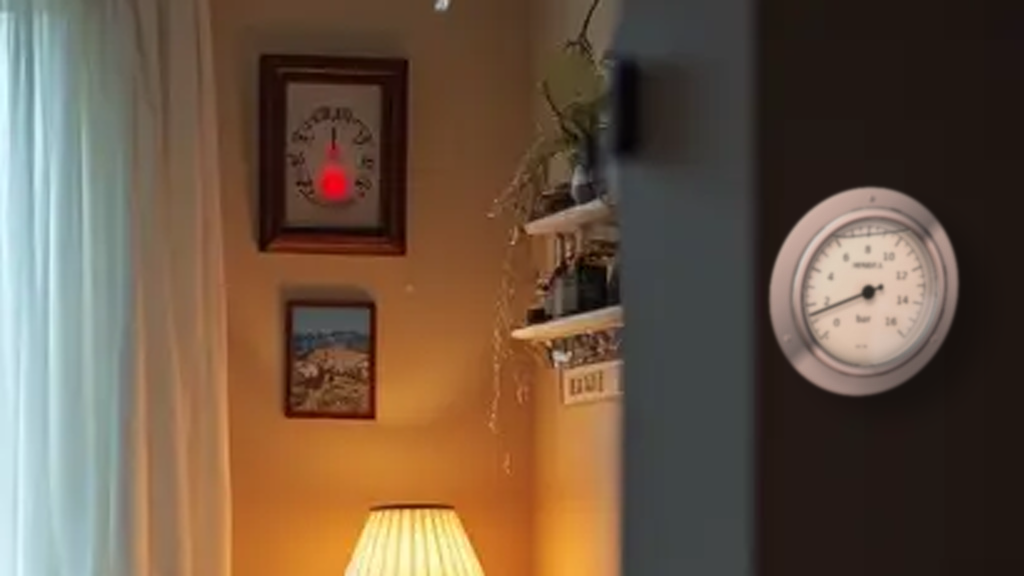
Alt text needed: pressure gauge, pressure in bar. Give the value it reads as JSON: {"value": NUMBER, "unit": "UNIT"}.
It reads {"value": 1.5, "unit": "bar"}
